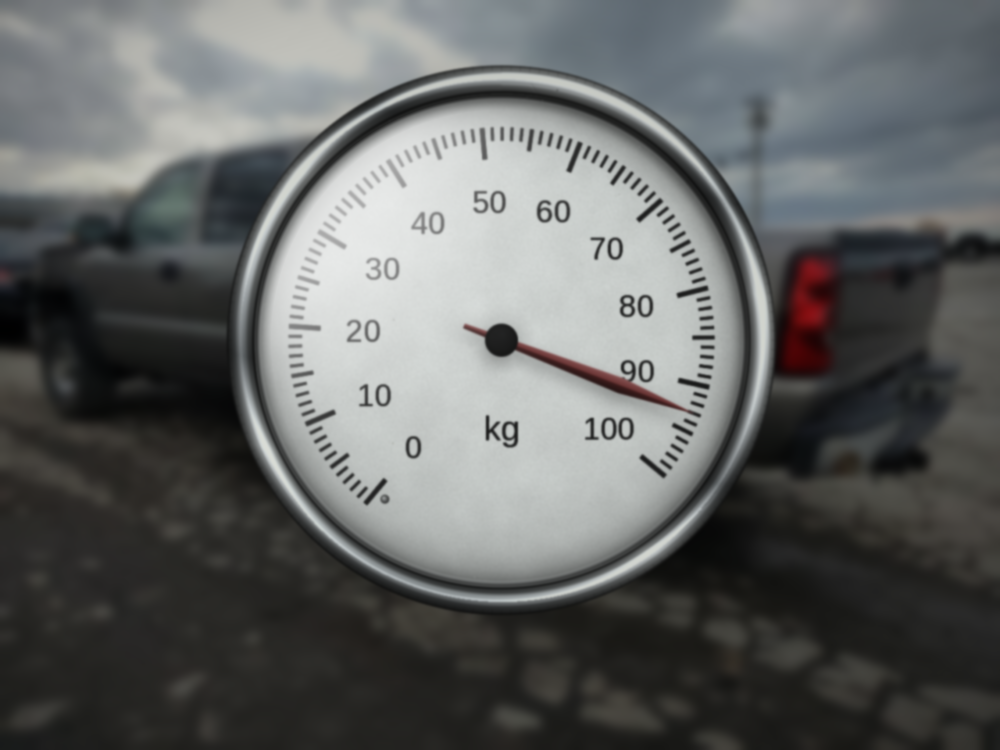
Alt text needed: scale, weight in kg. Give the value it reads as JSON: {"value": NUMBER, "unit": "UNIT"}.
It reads {"value": 93, "unit": "kg"}
